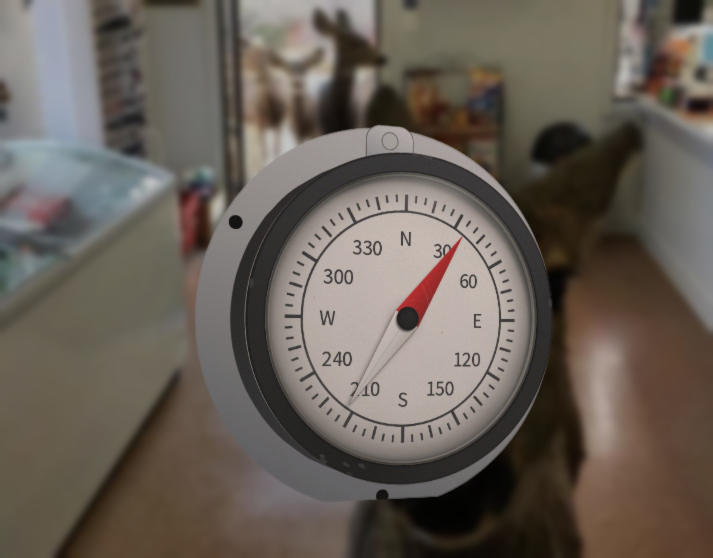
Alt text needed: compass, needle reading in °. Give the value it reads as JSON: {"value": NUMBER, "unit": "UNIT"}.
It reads {"value": 35, "unit": "°"}
